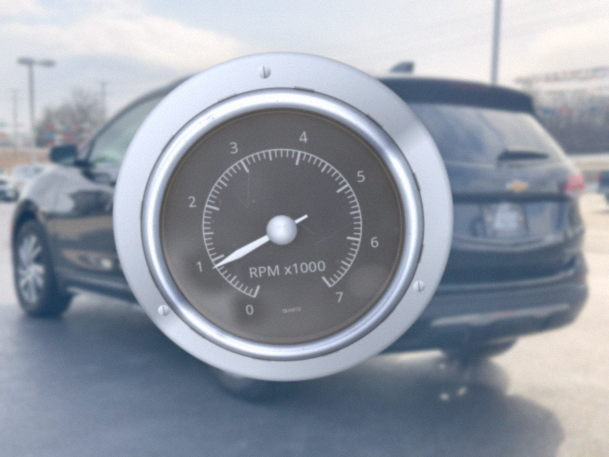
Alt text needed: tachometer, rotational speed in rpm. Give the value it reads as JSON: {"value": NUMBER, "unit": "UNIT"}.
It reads {"value": 900, "unit": "rpm"}
